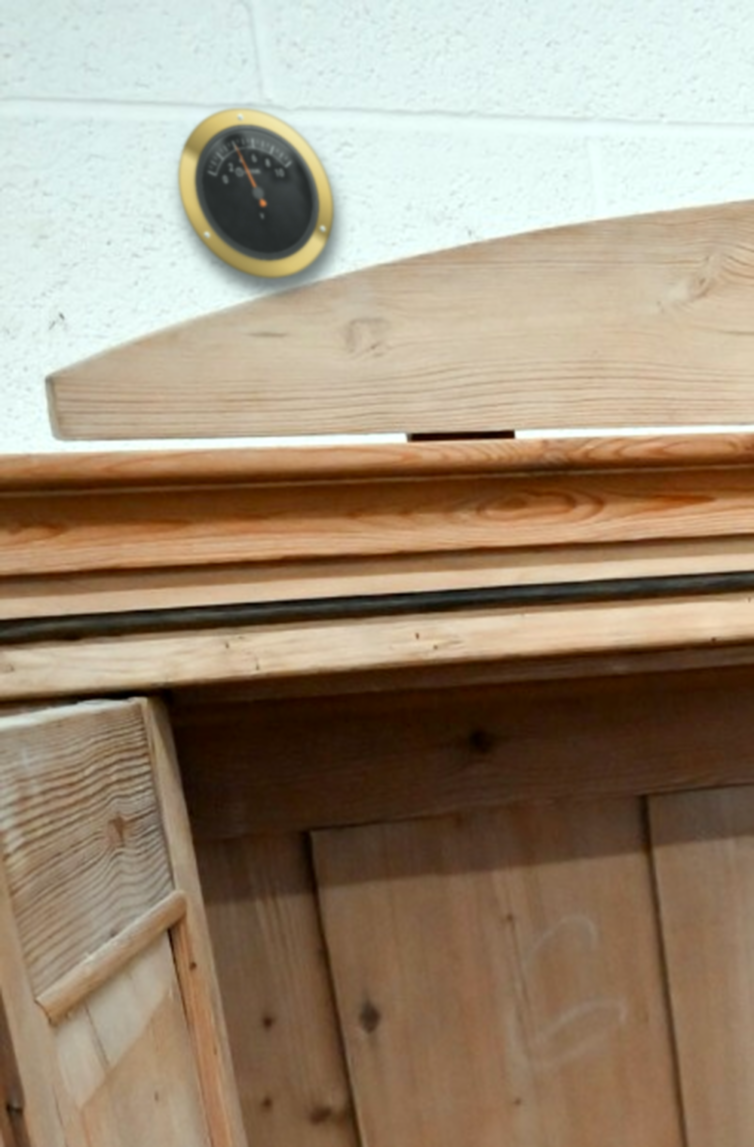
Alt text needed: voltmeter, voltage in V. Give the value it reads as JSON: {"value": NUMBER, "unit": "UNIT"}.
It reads {"value": 4, "unit": "V"}
